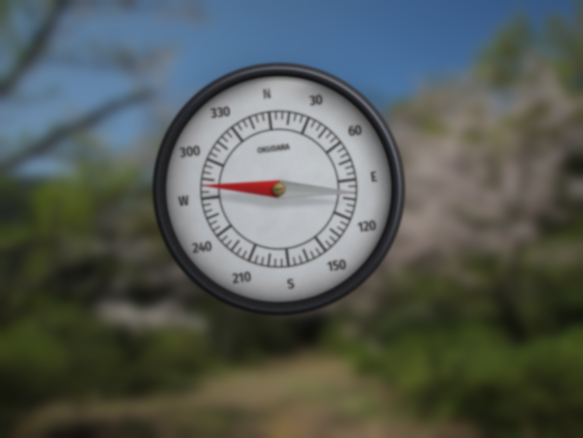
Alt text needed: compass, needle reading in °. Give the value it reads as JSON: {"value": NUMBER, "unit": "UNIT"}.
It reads {"value": 280, "unit": "°"}
